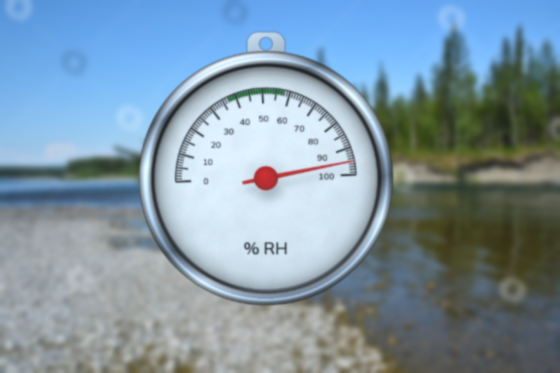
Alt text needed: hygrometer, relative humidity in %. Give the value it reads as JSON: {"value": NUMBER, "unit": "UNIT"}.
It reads {"value": 95, "unit": "%"}
